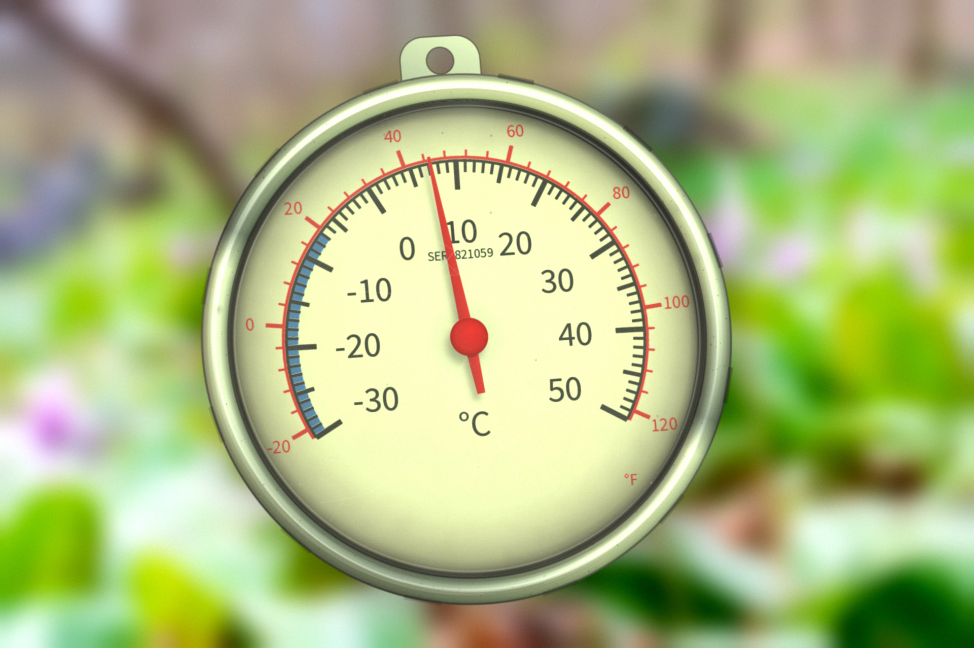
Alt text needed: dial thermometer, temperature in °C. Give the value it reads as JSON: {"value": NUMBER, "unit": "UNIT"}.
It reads {"value": 7, "unit": "°C"}
